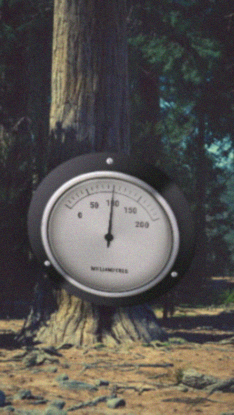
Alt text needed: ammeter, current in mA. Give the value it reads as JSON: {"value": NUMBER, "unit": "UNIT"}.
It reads {"value": 100, "unit": "mA"}
